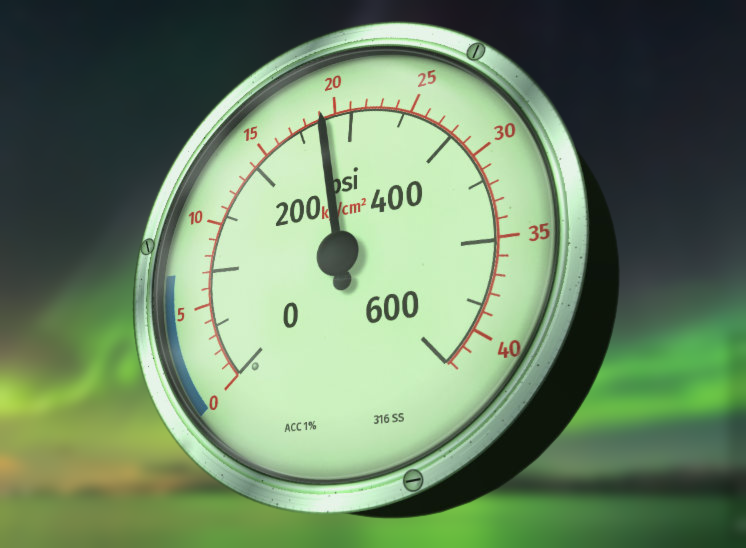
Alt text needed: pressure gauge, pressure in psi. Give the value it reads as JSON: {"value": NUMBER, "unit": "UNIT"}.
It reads {"value": 275, "unit": "psi"}
